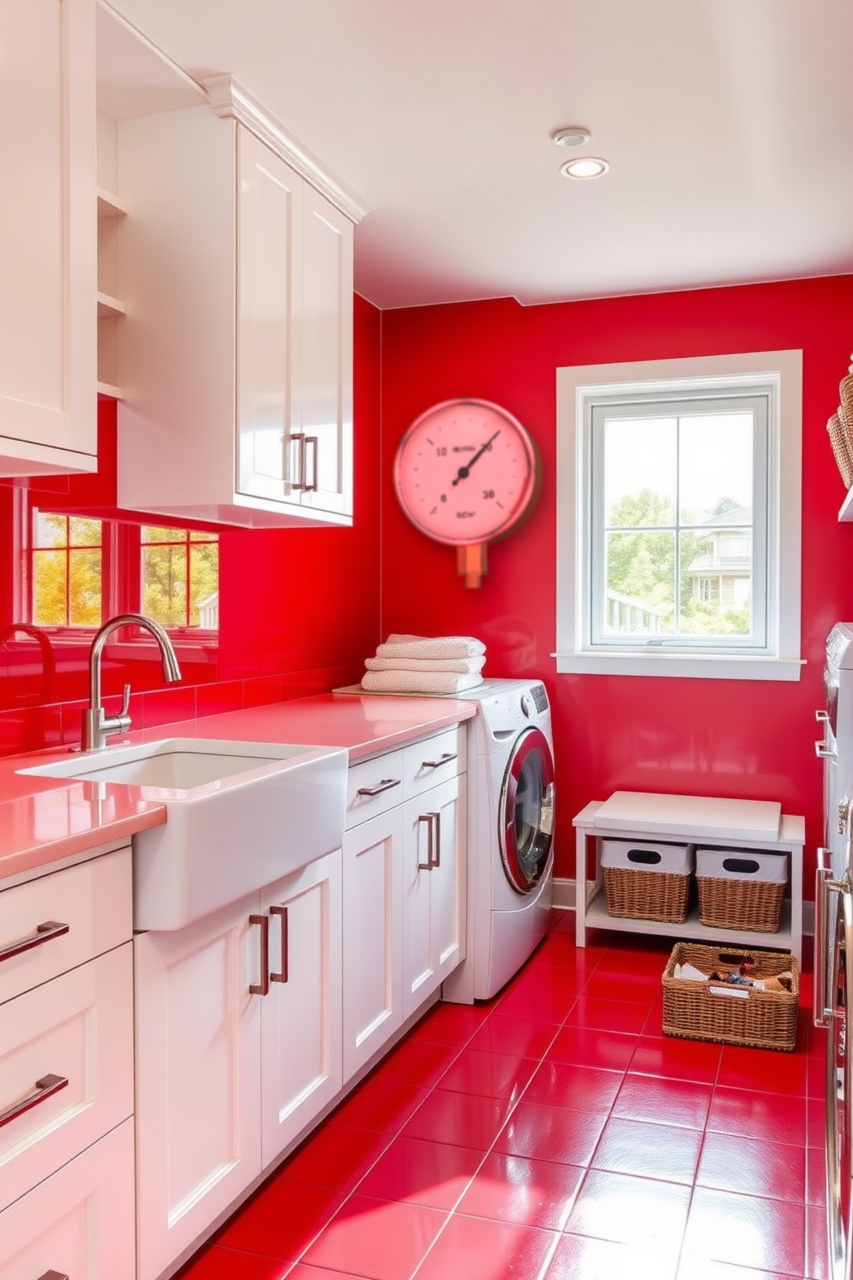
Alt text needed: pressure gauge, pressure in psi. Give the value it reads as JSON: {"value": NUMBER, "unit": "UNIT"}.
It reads {"value": 20, "unit": "psi"}
